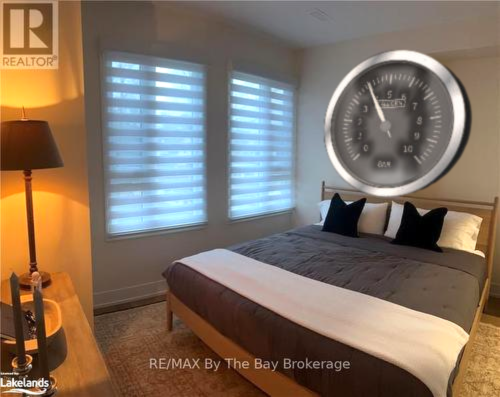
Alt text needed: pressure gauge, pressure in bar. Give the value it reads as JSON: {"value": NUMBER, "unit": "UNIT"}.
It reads {"value": 4, "unit": "bar"}
